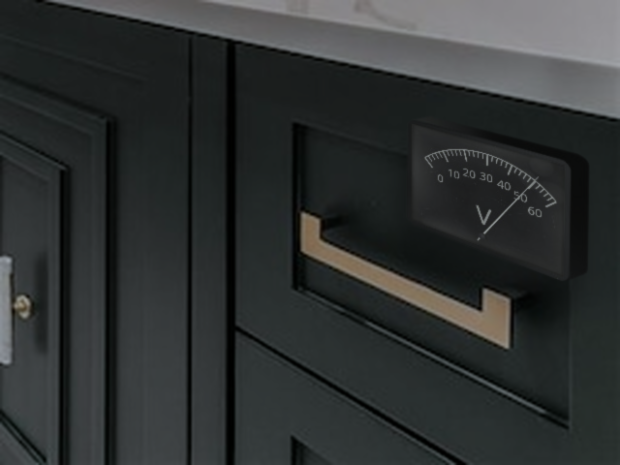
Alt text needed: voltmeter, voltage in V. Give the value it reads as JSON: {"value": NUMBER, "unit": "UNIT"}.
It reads {"value": 50, "unit": "V"}
